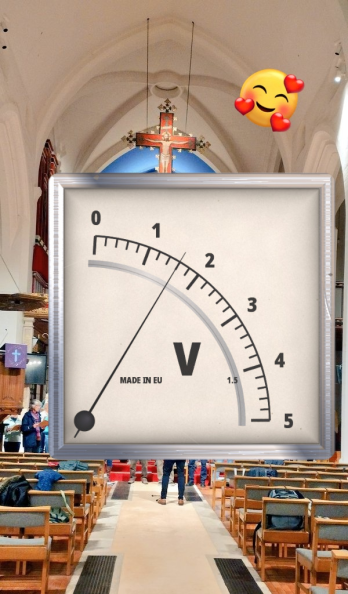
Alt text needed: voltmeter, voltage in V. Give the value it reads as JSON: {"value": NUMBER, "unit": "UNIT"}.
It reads {"value": 1.6, "unit": "V"}
